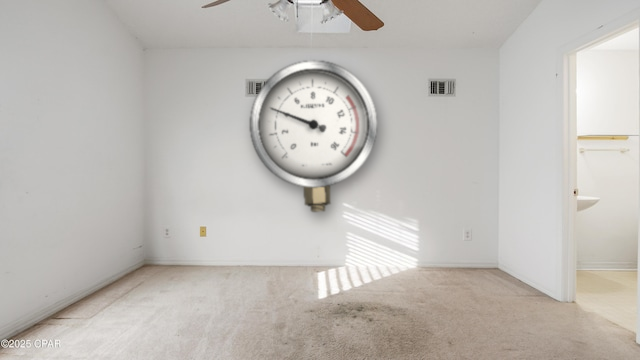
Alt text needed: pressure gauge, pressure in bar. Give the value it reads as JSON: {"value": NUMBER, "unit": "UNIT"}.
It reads {"value": 4, "unit": "bar"}
